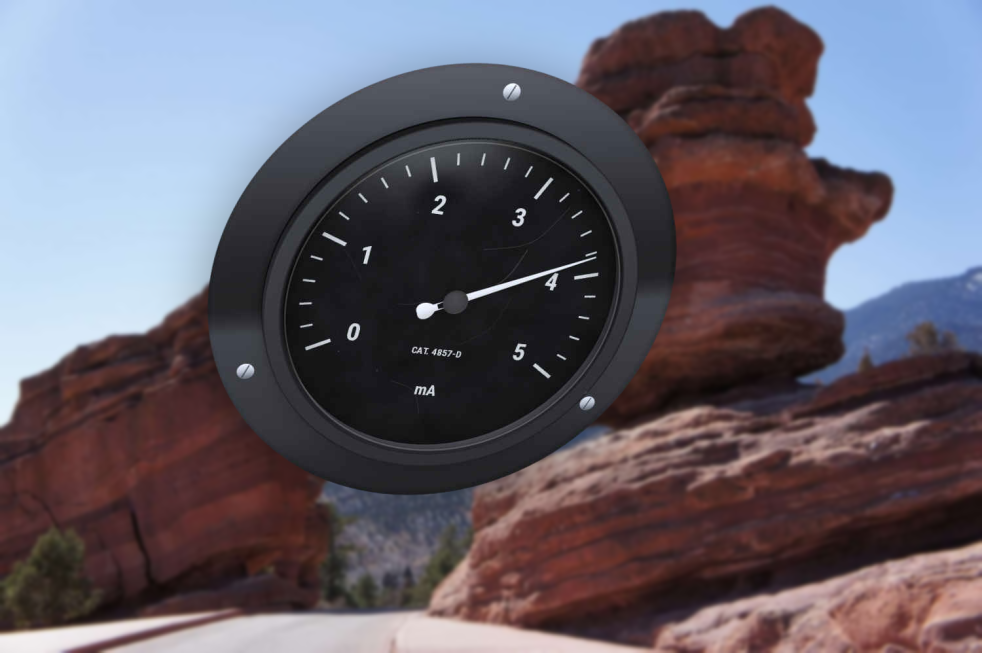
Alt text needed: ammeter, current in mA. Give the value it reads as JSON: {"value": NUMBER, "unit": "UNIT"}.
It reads {"value": 3.8, "unit": "mA"}
